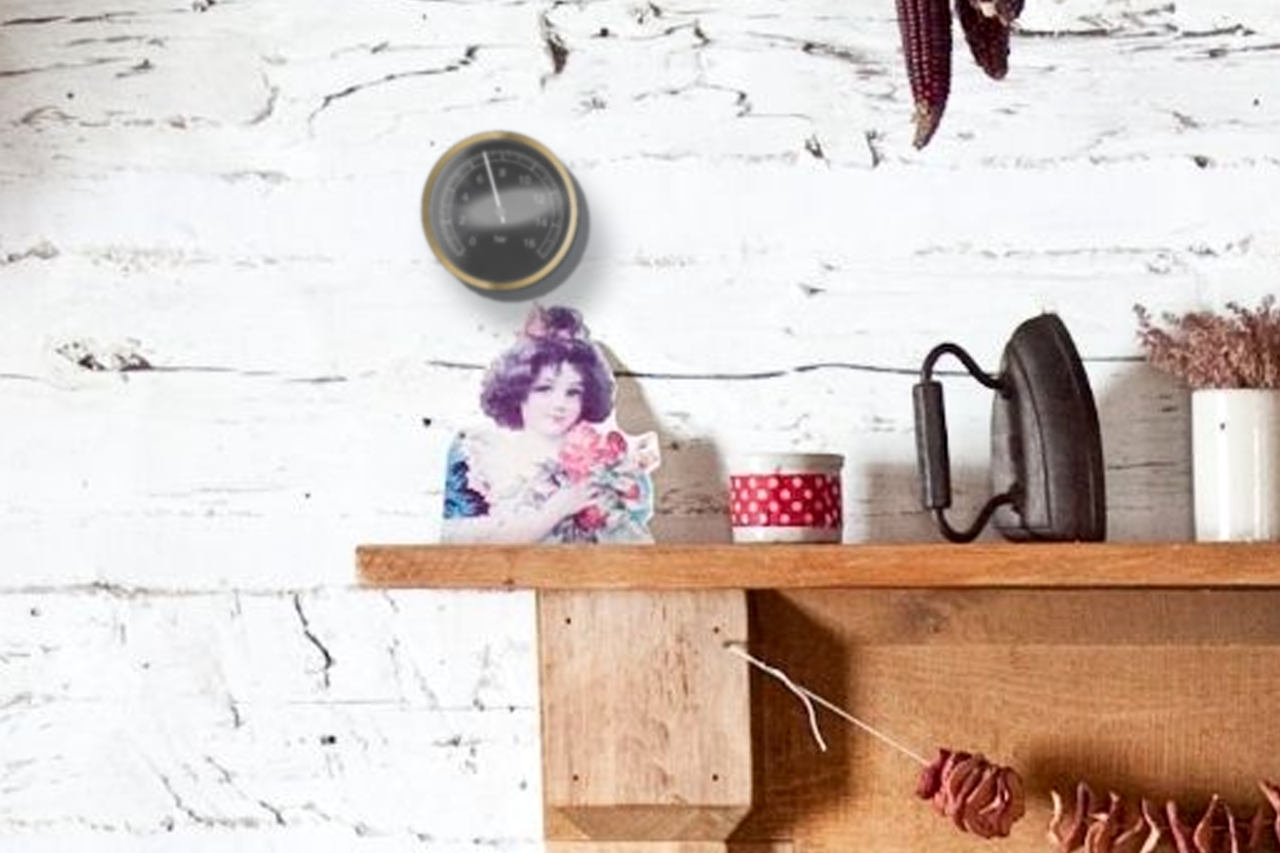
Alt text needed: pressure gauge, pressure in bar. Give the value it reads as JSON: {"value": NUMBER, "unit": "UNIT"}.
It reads {"value": 7, "unit": "bar"}
